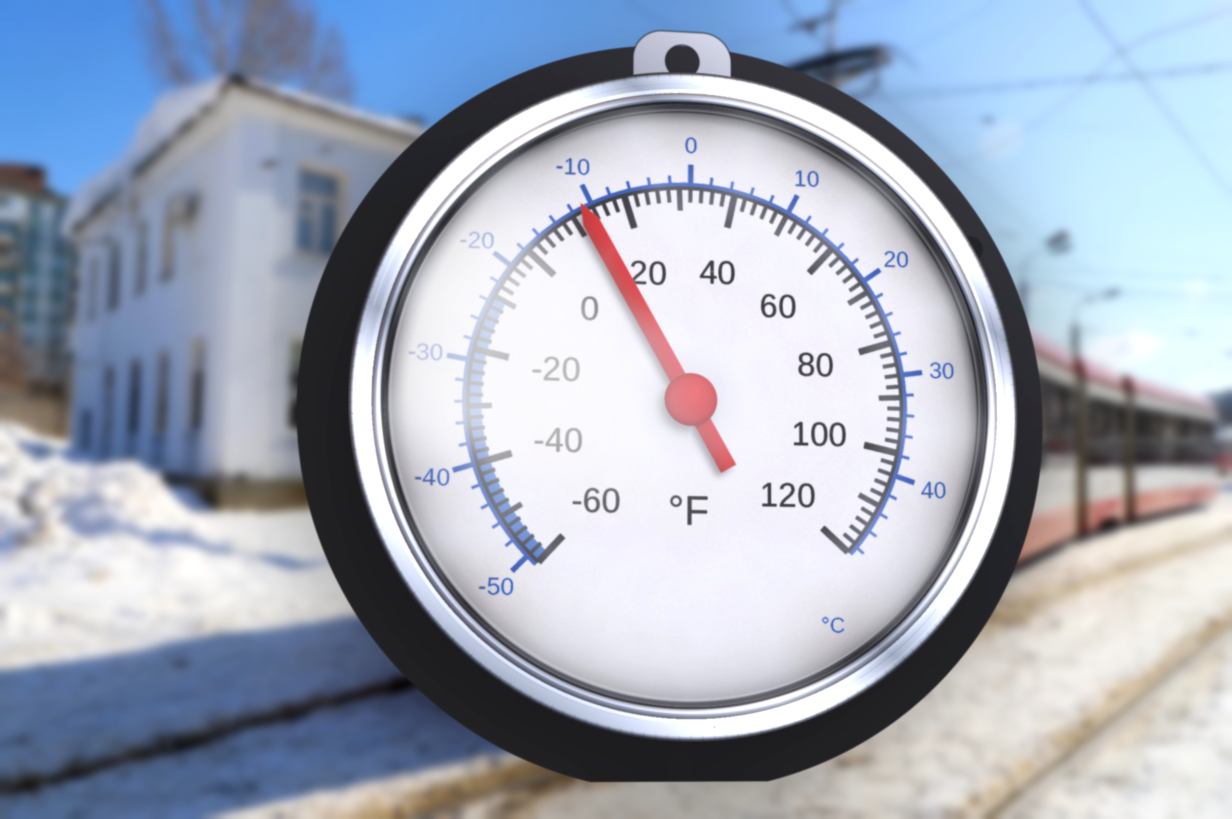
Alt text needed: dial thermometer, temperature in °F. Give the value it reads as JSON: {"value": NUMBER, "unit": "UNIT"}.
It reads {"value": 12, "unit": "°F"}
